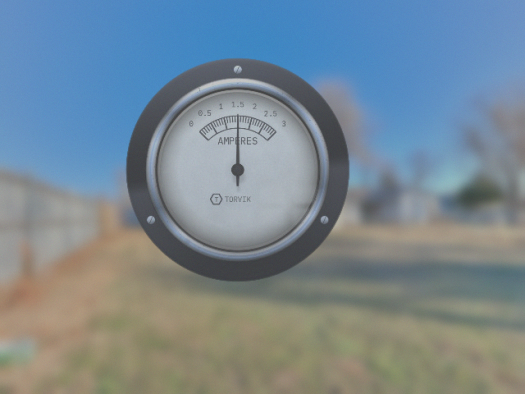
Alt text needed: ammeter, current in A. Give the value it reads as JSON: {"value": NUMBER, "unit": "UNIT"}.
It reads {"value": 1.5, "unit": "A"}
